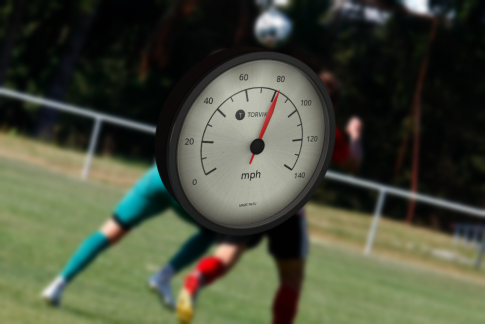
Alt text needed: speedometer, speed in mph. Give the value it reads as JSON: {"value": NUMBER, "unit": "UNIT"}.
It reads {"value": 80, "unit": "mph"}
